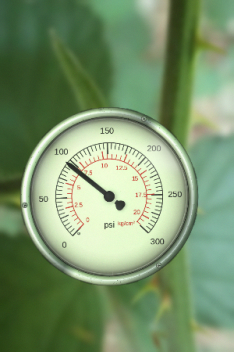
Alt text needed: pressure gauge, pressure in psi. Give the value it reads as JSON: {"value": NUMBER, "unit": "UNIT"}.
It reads {"value": 95, "unit": "psi"}
